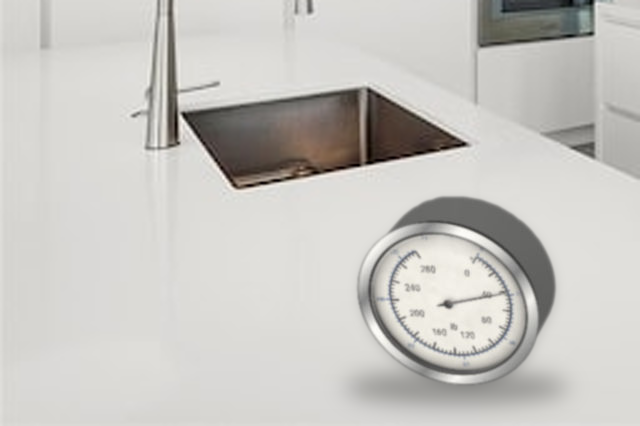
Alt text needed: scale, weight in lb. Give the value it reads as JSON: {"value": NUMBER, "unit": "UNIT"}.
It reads {"value": 40, "unit": "lb"}
